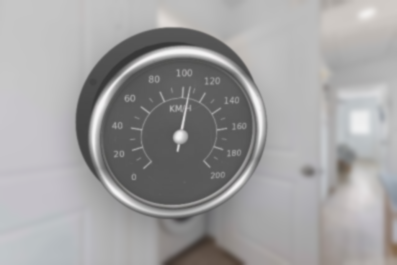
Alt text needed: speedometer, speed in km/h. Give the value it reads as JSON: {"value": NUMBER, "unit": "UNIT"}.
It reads {"value": 105, "unit": "km/h"}
